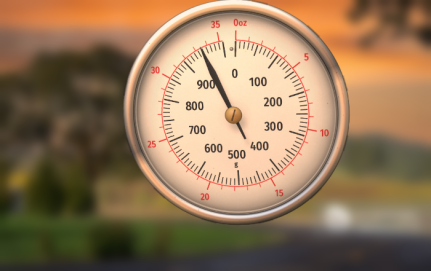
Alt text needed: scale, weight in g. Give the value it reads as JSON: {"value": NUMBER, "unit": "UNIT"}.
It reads {"value": 950, "unit": "g"}
